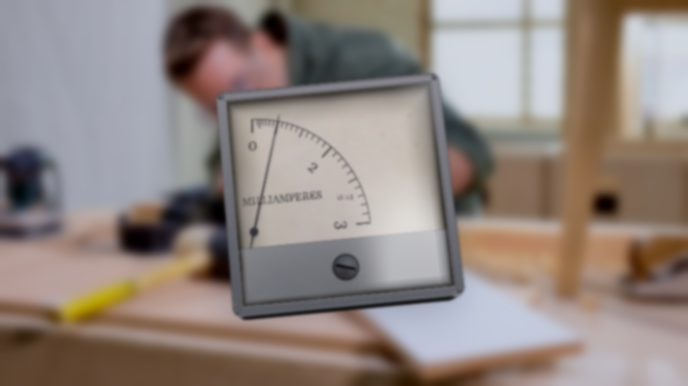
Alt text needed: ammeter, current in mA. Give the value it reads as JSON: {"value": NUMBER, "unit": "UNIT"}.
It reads {"value": 1, "unit": "mA"}
